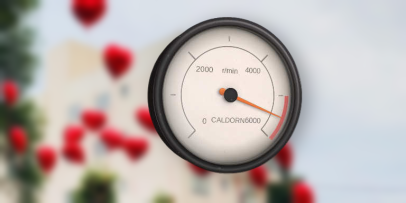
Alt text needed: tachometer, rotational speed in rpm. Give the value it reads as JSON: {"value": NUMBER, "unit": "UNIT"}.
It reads {"value": 5500, "unit": "rpm"}
